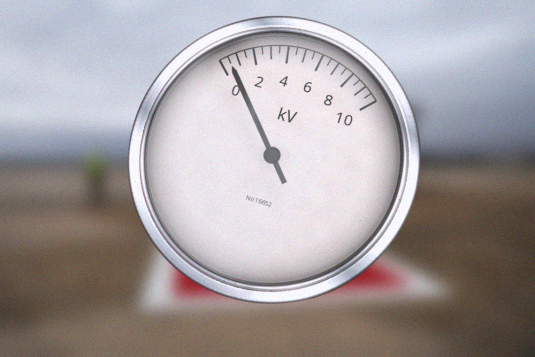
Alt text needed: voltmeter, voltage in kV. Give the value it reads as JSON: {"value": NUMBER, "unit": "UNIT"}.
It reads {"value": 0.5, "unit": "kV"}
